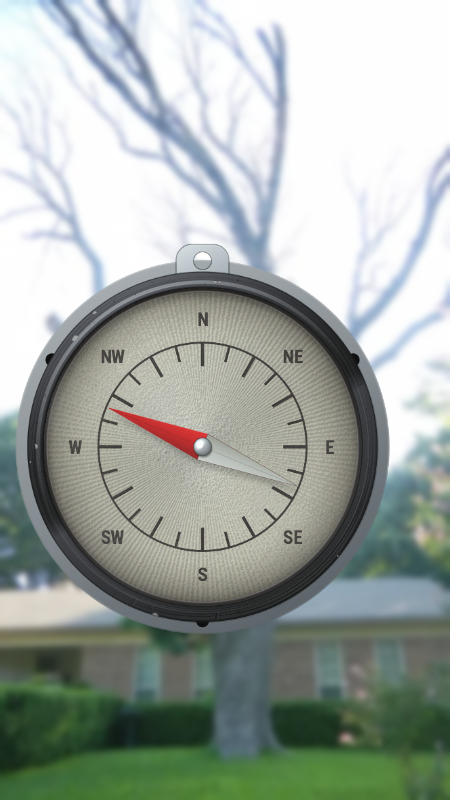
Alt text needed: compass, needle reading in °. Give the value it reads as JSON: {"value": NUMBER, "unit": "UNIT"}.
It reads {"value": 292.5, "unit": "°"}
